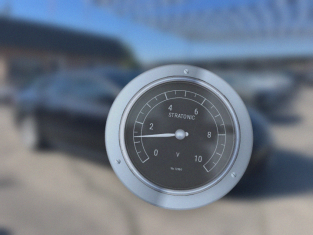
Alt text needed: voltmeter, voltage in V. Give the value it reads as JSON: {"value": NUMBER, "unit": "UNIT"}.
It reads {"value": 1.25, "unit": "V"}
